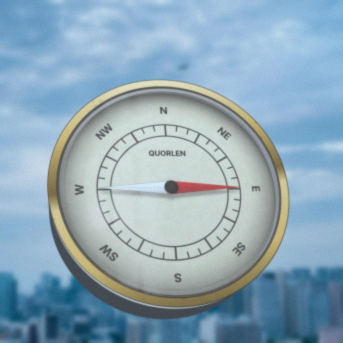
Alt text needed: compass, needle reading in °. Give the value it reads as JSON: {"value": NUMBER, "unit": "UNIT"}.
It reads {"value": 90, "unit": "°"}
